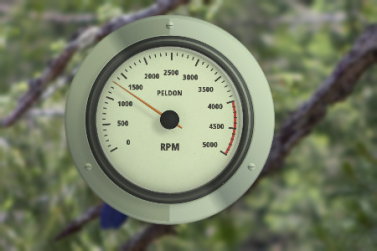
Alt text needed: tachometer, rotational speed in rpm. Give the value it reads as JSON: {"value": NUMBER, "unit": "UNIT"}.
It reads {"value": 1300, "unit": "rpm"}
